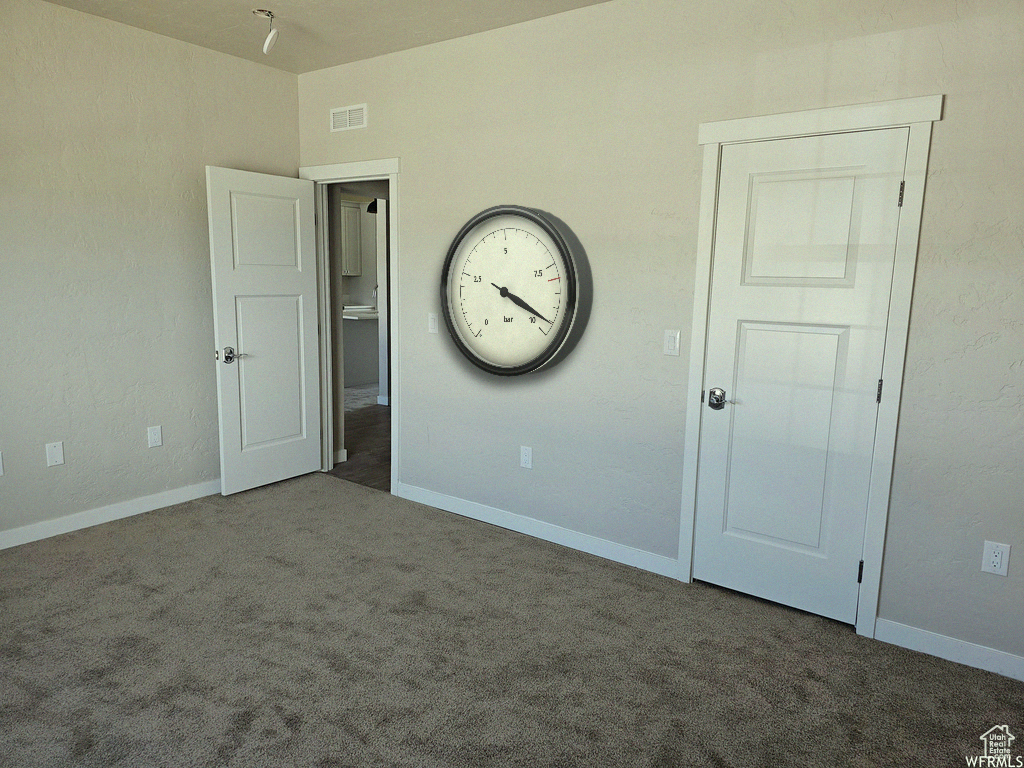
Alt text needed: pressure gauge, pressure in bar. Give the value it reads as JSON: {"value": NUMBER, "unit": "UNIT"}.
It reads {"value": 9.5, "unit": "bar"}
